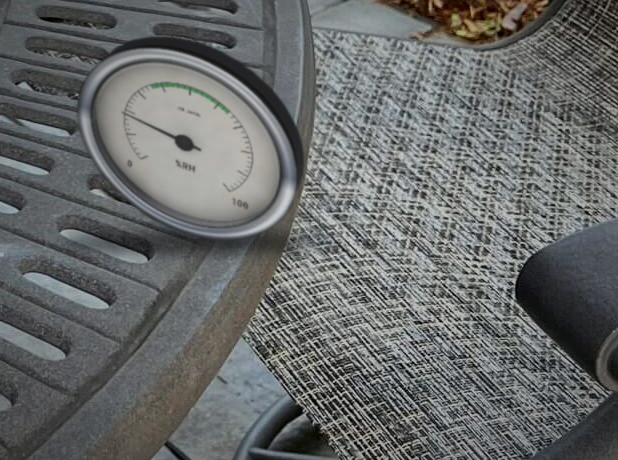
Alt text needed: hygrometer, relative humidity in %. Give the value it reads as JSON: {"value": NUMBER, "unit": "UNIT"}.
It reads {"value": 20, "unit": "%"}
